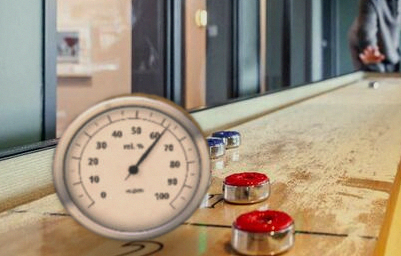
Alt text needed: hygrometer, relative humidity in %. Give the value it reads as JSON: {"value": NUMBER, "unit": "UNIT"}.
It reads {"value": 62.5, "unit": "%"}
